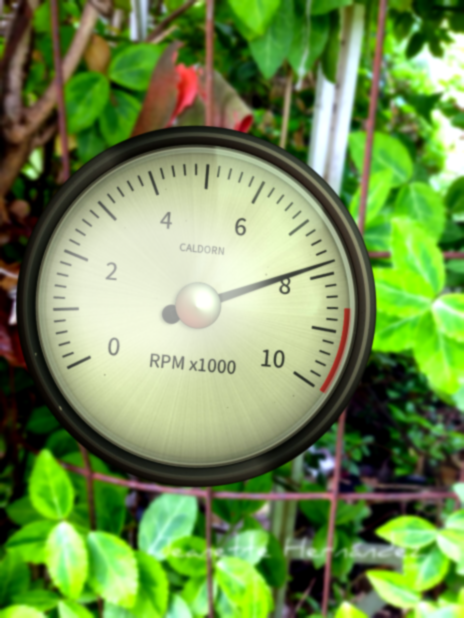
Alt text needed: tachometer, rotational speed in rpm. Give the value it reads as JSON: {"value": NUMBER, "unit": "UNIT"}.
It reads {"value": 7800, "unit": "rpm"}
